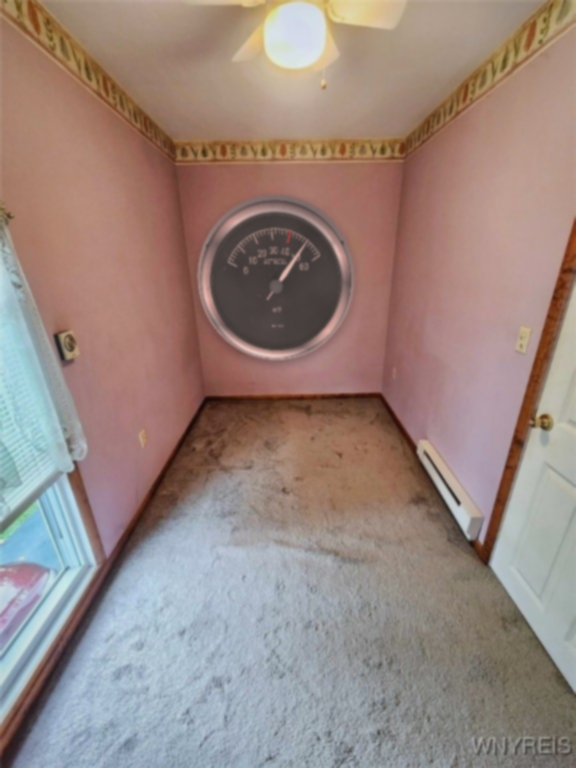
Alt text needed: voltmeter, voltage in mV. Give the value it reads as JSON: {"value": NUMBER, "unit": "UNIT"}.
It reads {"value": 50, "unit": "mV"}
